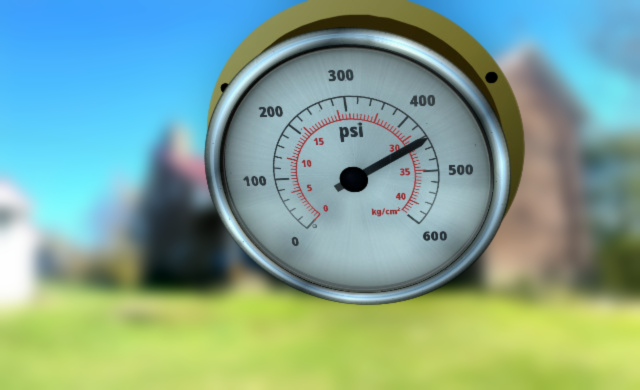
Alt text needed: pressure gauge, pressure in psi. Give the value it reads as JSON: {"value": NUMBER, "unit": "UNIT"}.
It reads {"value": 440, "unit": "psi"}
